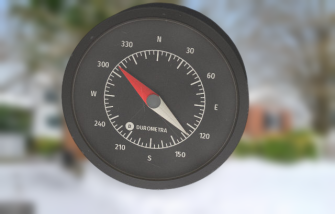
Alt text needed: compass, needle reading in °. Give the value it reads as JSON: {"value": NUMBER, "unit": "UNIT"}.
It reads {"value": 310, "unit": "°"}
